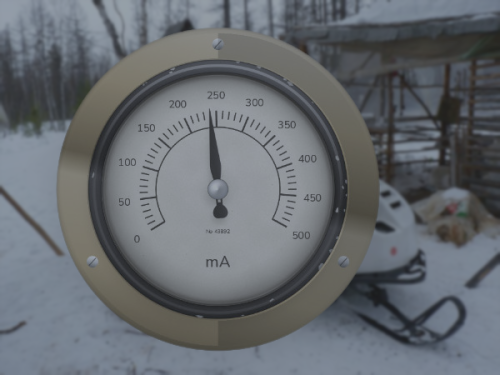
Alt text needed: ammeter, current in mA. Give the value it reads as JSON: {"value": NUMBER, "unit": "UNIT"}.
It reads {"value": 240, "unit": "mA"}
